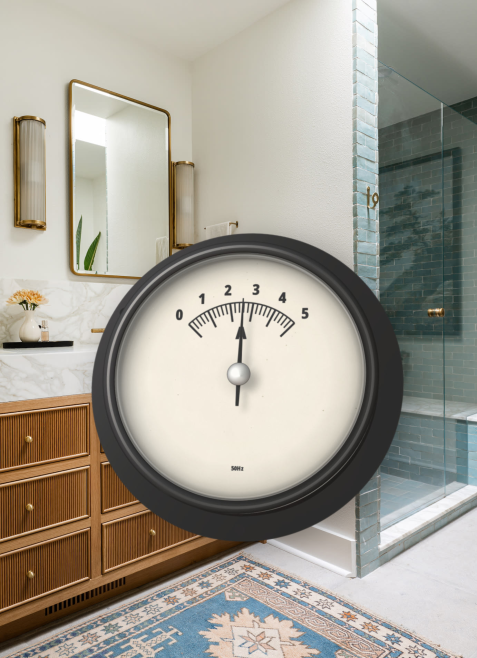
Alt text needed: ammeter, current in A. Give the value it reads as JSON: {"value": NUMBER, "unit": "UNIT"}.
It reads {"value": 2.6, "unit": "A"}
